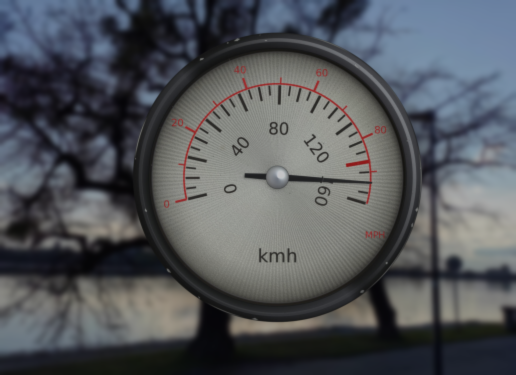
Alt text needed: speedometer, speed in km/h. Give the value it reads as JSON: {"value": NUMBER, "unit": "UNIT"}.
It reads {"value": 150, "unit": "km/h"}
